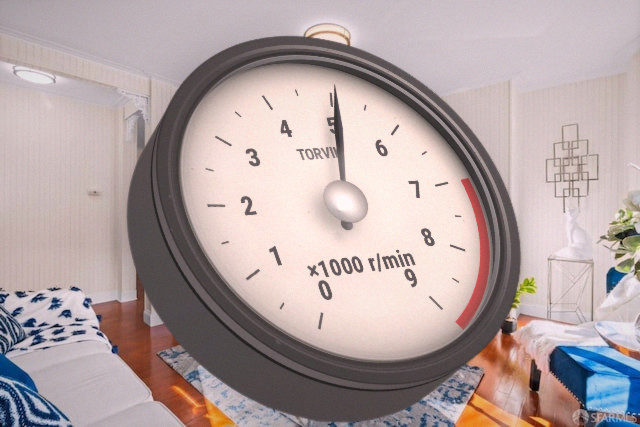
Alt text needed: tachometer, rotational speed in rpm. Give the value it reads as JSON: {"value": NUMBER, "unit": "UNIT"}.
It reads {"value": 5000, "unit": "rpm"}
